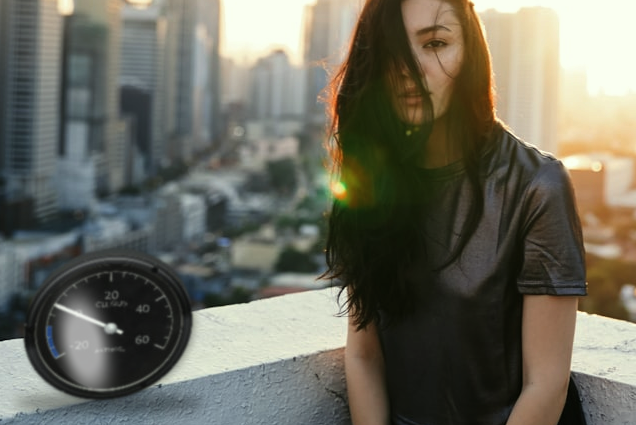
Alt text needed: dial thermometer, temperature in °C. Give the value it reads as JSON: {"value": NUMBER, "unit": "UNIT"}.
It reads {"value": 0, "unit": "°C"}
